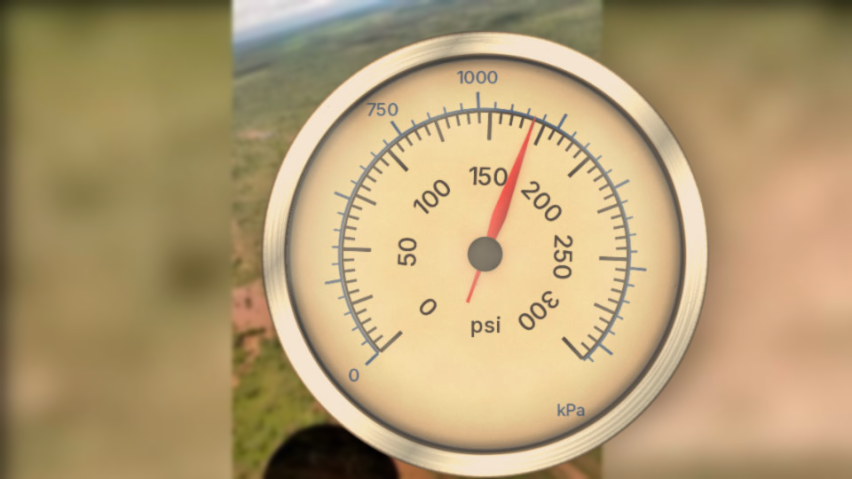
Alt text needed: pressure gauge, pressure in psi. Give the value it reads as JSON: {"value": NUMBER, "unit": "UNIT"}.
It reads {"value": 170, "unit": "psi"}
